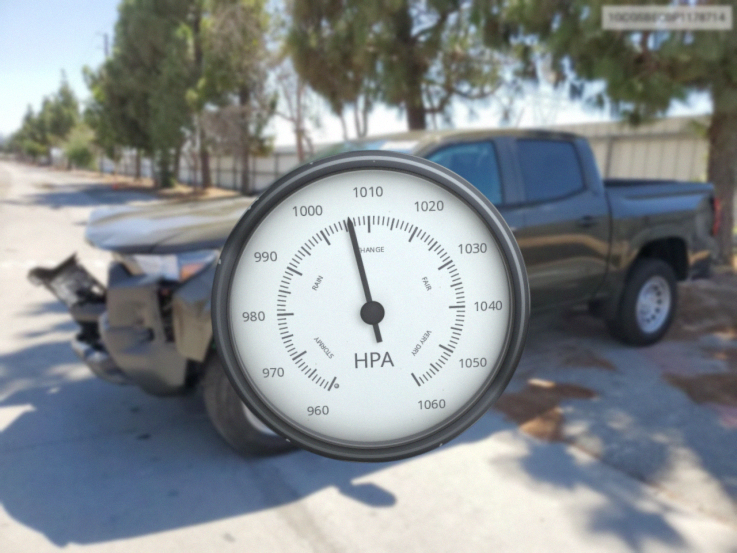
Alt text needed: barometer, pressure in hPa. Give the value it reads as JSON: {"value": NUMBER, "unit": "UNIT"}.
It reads {"value": 1006, "unit": "hPa"}
